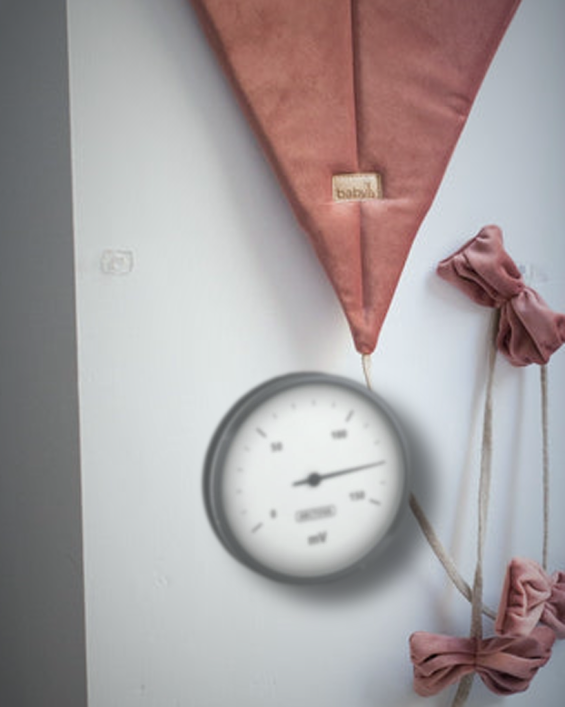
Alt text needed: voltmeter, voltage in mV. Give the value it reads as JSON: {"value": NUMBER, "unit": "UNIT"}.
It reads {"value": 130, "unit": "mV"}
